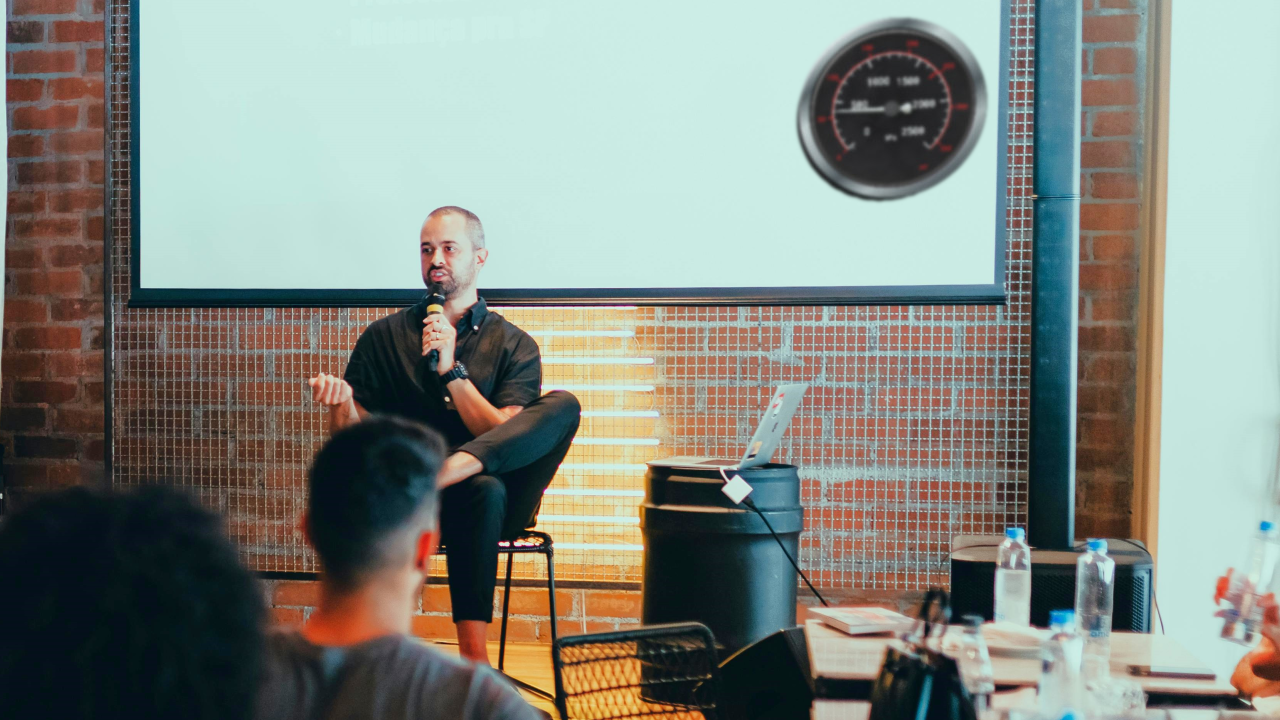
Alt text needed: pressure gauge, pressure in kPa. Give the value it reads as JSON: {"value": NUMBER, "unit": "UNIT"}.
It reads {"value": 400, "unit": "kPa"}
